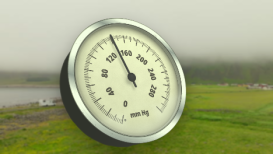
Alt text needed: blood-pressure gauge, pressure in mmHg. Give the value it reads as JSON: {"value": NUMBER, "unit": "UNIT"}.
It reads {"value": 140, "unit": "mmHg"}
